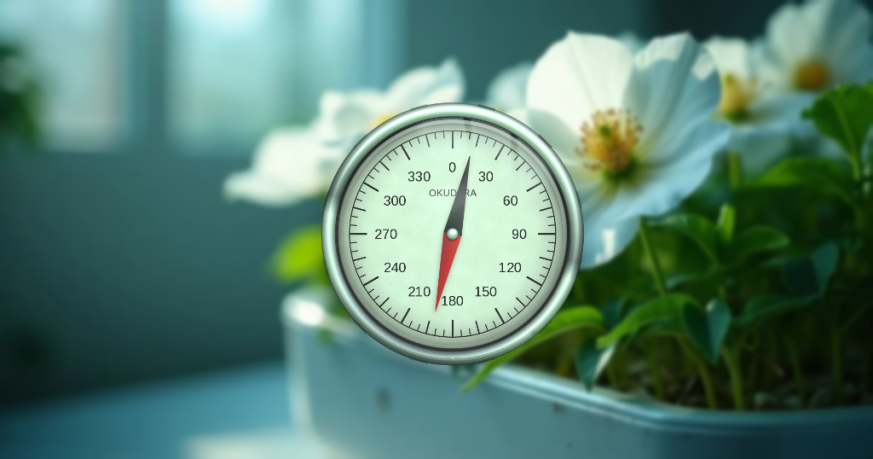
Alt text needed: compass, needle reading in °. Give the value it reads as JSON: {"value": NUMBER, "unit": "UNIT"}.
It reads {"value": 192.5, "unit": "°"}
